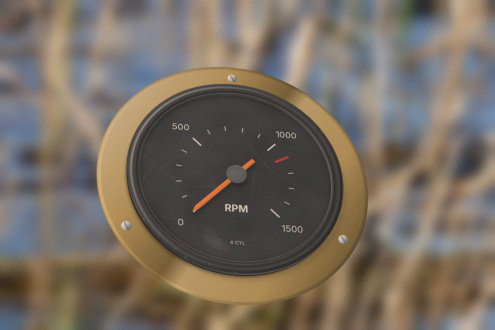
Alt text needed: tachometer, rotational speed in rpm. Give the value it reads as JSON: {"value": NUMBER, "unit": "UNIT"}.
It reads {"value": 0, "unit": "rpm"}
